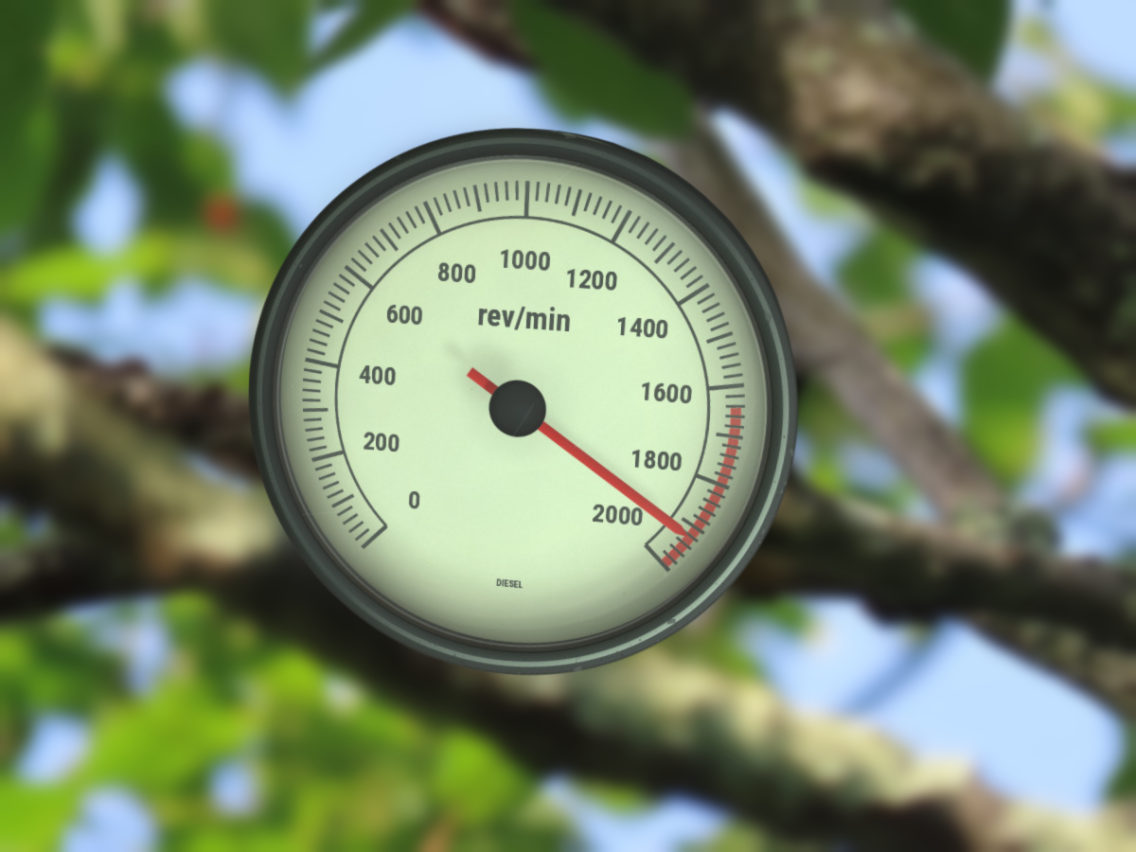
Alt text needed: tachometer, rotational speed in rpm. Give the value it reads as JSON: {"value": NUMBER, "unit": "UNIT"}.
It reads {"value": 1920, "unit": "rpm"}
